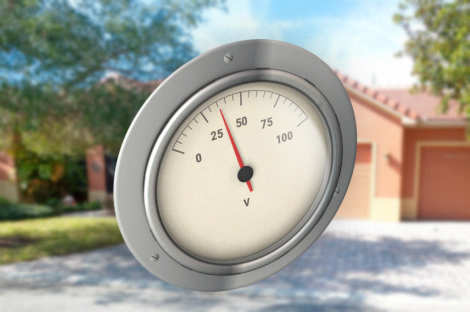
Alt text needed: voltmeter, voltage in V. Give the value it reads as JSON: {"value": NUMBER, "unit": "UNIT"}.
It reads {"value": 35, "unit": "V"}
